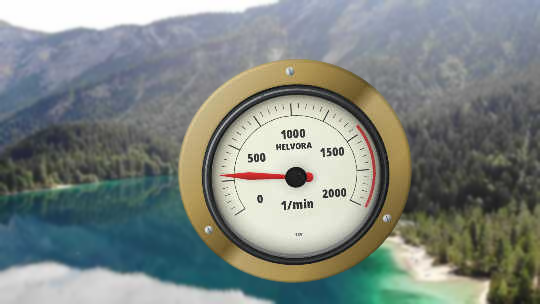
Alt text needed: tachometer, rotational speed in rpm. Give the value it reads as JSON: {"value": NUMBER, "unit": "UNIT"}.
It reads {"value": 300, "unit": "rpm"}
